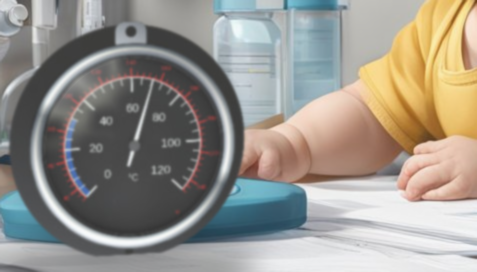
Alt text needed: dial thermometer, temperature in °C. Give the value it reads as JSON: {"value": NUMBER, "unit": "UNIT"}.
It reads {"value": 68, "unit": "°C"}
